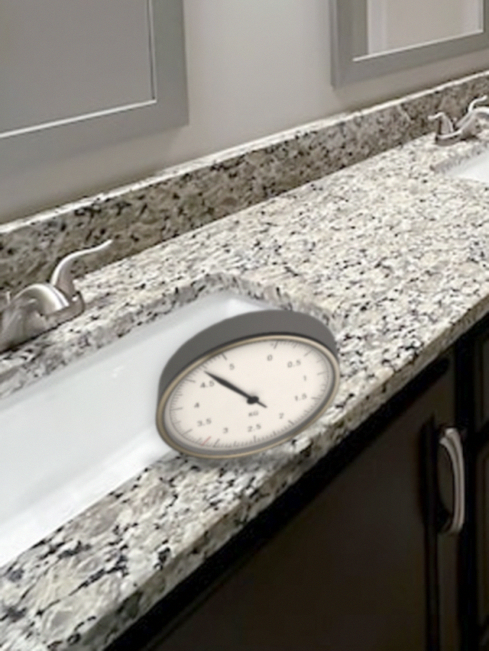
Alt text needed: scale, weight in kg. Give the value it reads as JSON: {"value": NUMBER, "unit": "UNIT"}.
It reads {"value": 4.75, "unit": "kg"}
